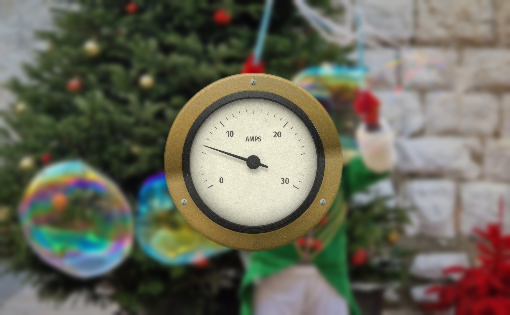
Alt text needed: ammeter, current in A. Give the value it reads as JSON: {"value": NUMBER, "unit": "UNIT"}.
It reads {"value": 6, "unit": "A"}
